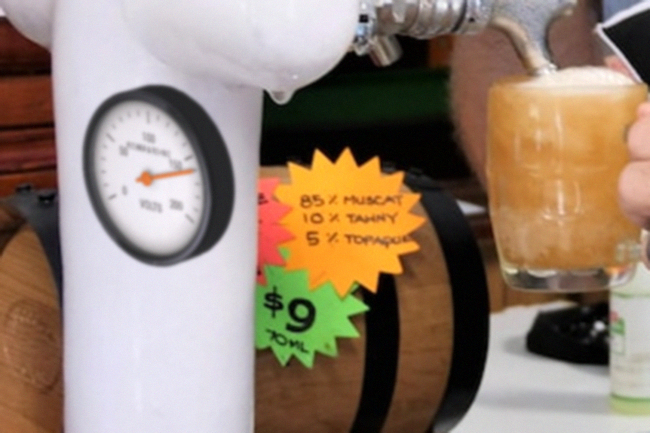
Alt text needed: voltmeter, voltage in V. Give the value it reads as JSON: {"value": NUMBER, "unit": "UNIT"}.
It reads {"value": 160, "unit": "V"}
